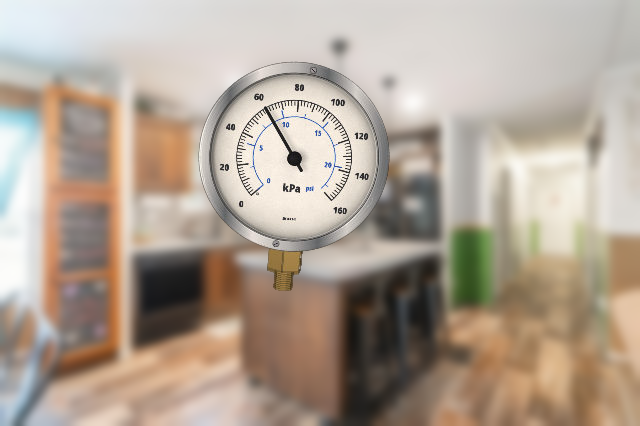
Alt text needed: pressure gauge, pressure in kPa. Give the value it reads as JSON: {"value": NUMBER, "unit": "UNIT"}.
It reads {"value": 60, "unit": "kPa"}
